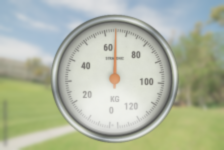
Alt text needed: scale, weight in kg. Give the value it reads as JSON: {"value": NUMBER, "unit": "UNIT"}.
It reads {"value": 65, "unit": "kg"}
